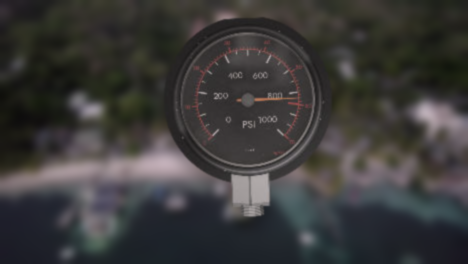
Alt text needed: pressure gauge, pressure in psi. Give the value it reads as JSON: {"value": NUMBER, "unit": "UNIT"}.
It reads {"value": 825, "unit": "psi"}
